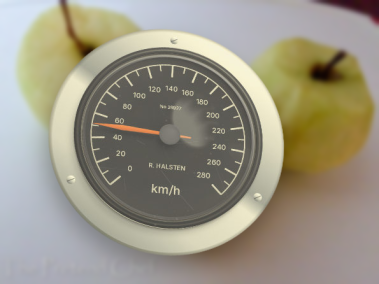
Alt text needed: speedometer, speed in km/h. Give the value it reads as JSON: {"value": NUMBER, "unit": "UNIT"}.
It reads {"value": 50, "unit": "km/h"}
